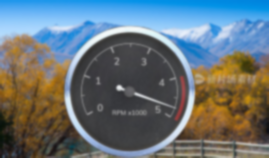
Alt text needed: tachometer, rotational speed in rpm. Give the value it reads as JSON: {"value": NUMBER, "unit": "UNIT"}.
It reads {"value": 4750, "unit": "rpm"}
